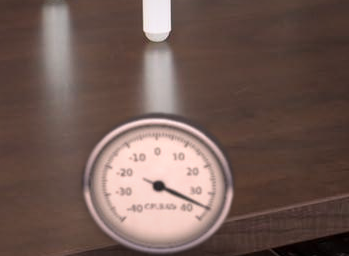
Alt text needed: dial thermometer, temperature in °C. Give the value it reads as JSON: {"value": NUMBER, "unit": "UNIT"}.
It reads {"value": 35, "unit": "°C"}
